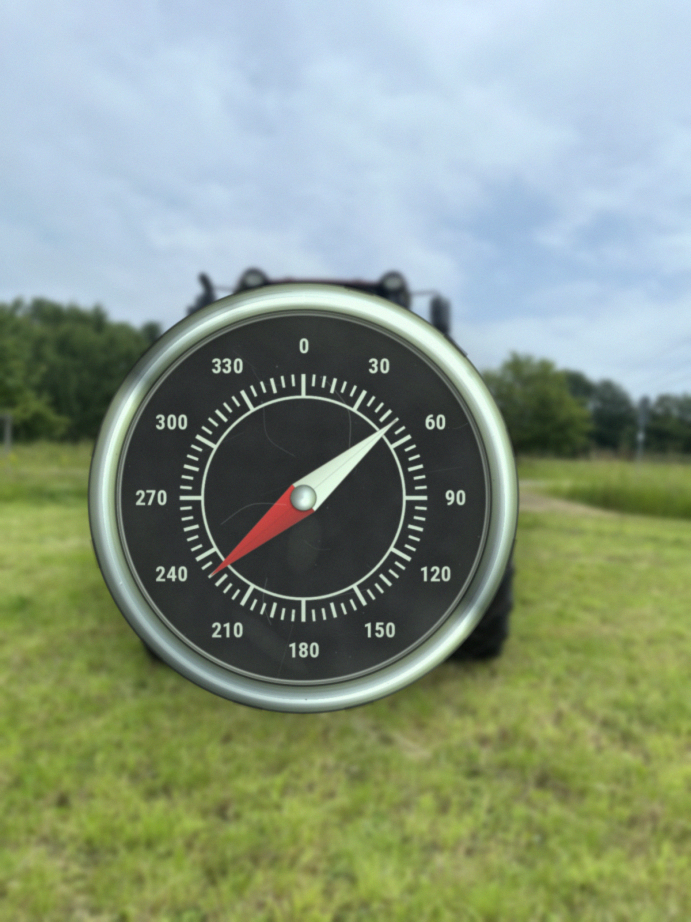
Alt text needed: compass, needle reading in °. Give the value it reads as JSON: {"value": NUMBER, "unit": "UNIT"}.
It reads {"value": 230, "unit": "°"}
